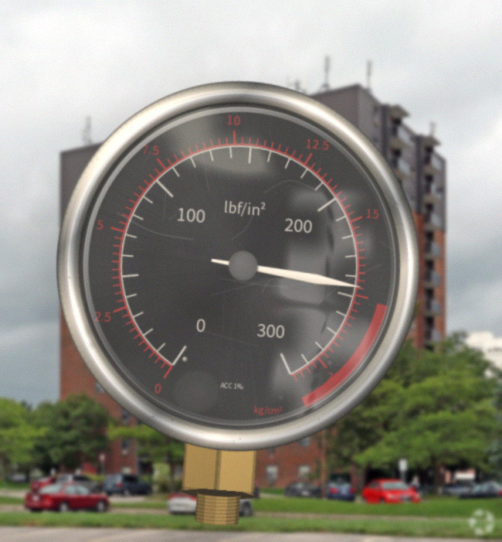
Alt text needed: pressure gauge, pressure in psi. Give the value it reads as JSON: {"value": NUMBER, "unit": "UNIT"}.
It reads {"value": 245, "unit": "psi"}
